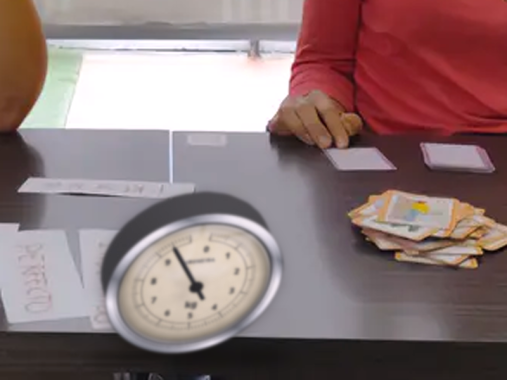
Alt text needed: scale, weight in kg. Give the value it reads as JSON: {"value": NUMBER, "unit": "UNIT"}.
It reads {"value": 9.5, "unit": "kg"}
